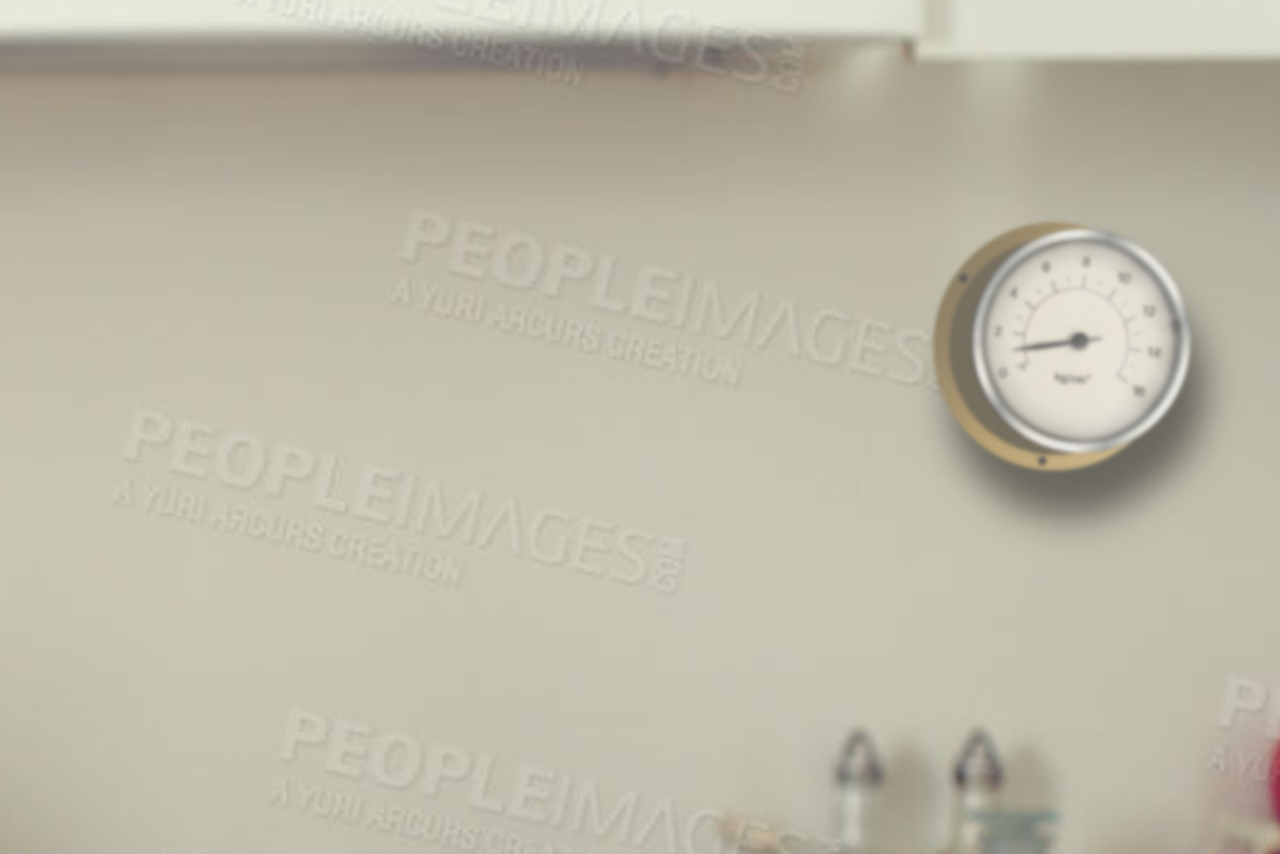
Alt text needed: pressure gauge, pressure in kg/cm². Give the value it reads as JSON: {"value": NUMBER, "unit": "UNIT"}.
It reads {"value": 1, "unit": "kg/cm²"}
